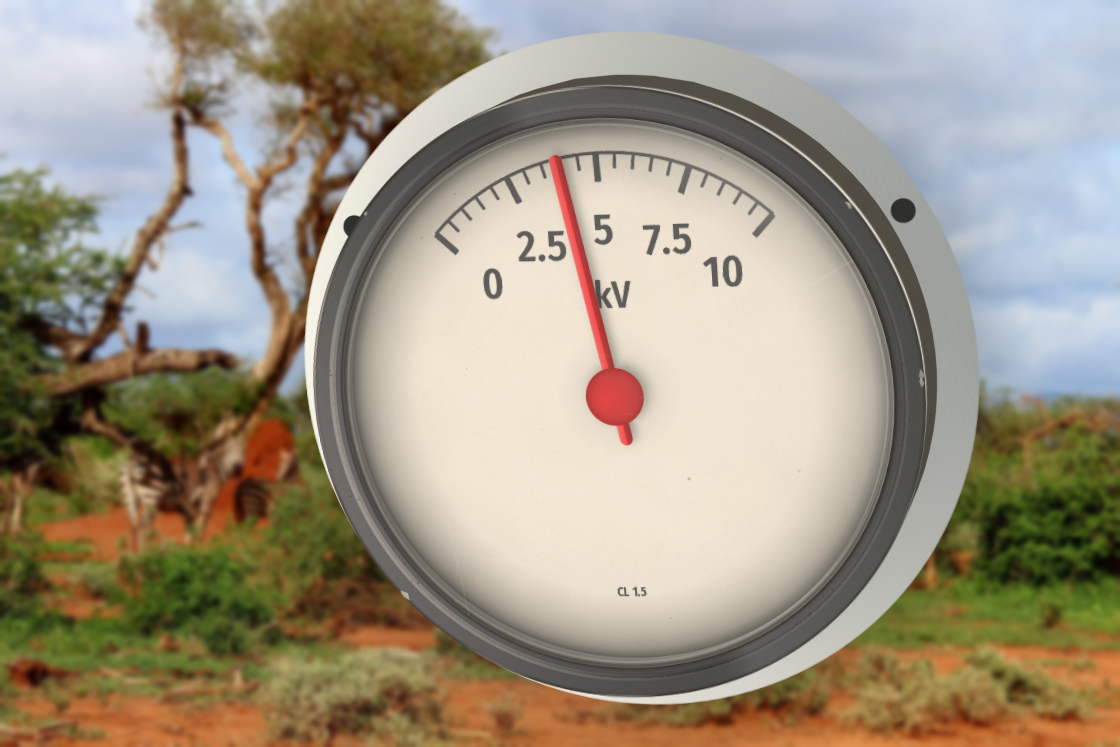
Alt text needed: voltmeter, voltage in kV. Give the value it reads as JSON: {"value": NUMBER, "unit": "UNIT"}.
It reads {"value": 4, "unit": "kV"}
